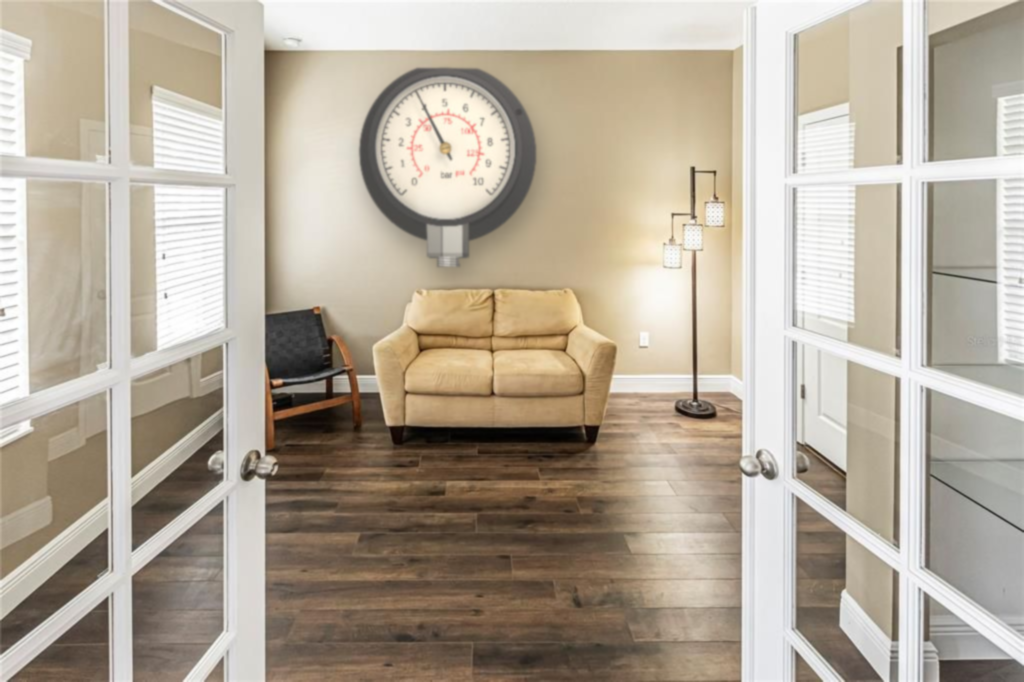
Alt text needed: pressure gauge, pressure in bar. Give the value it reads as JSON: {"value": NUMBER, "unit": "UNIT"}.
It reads {"value": 4, "unit": "bar"}
